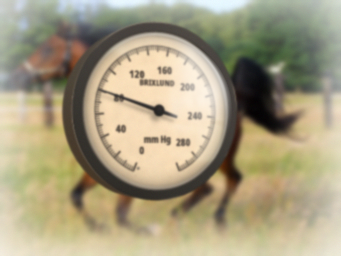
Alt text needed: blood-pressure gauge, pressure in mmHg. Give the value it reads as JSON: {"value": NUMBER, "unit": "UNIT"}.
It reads {"value": 80, "unit": "mmHg"}
